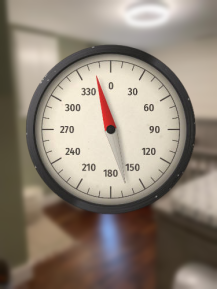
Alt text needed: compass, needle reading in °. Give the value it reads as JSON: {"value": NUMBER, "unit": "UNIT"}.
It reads {"value": 345, "unit": "°"}
